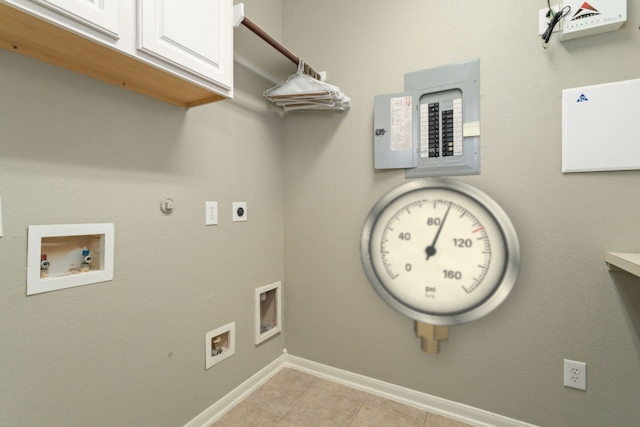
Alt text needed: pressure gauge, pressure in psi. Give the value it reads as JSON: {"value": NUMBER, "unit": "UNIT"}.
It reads {"value": 90, "unit": "psi"}
